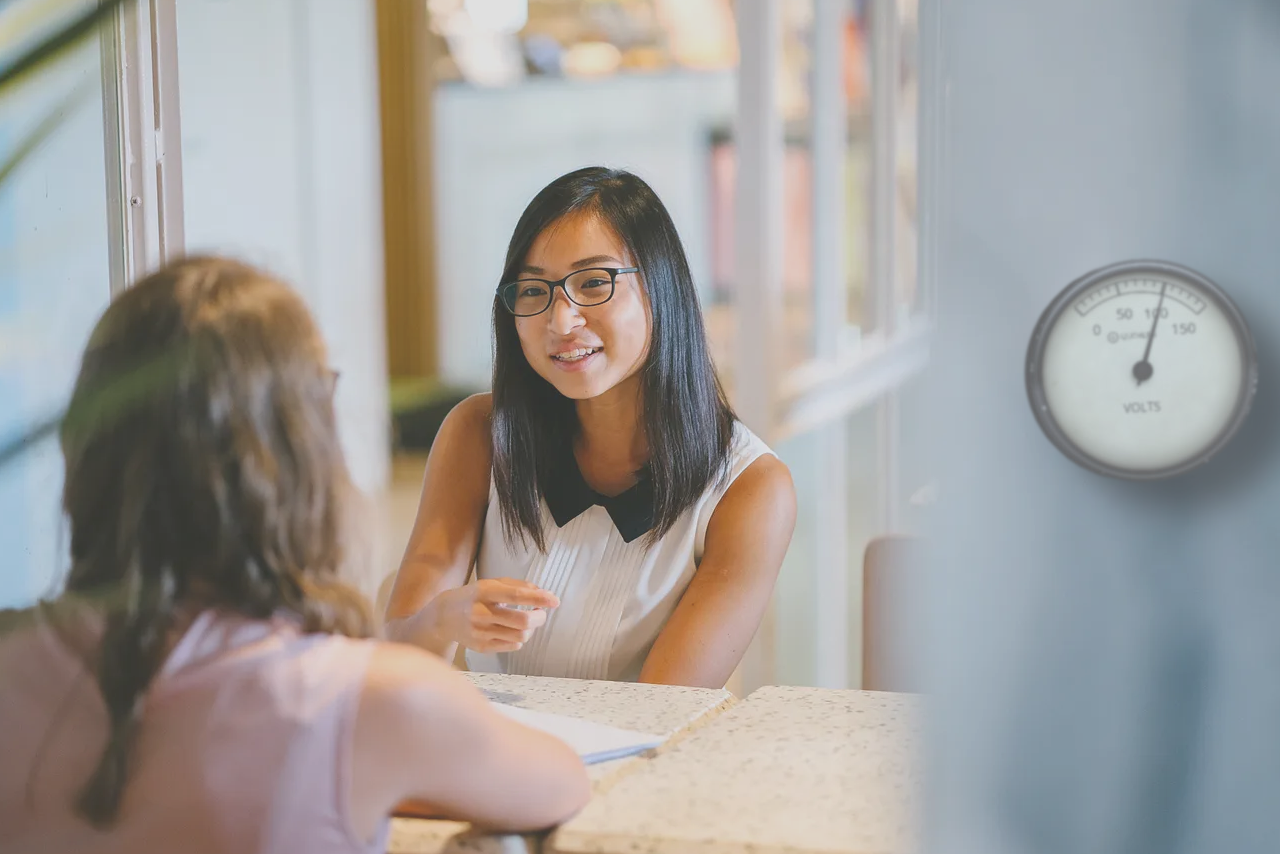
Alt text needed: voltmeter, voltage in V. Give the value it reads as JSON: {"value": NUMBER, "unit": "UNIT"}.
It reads {"value": 100, "unit": "V"}
